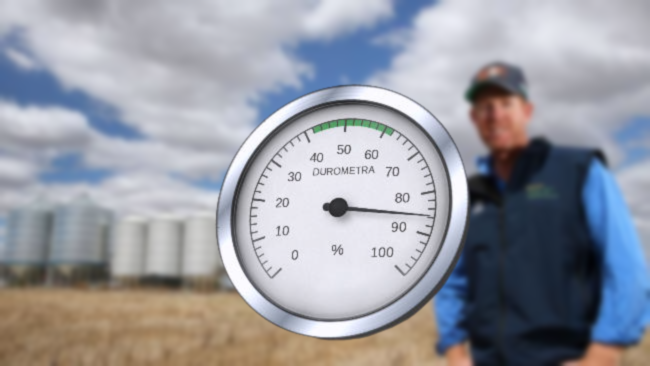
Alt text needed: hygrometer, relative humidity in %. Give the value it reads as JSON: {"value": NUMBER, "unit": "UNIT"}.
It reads {"value": 86, "unit": "%"}
